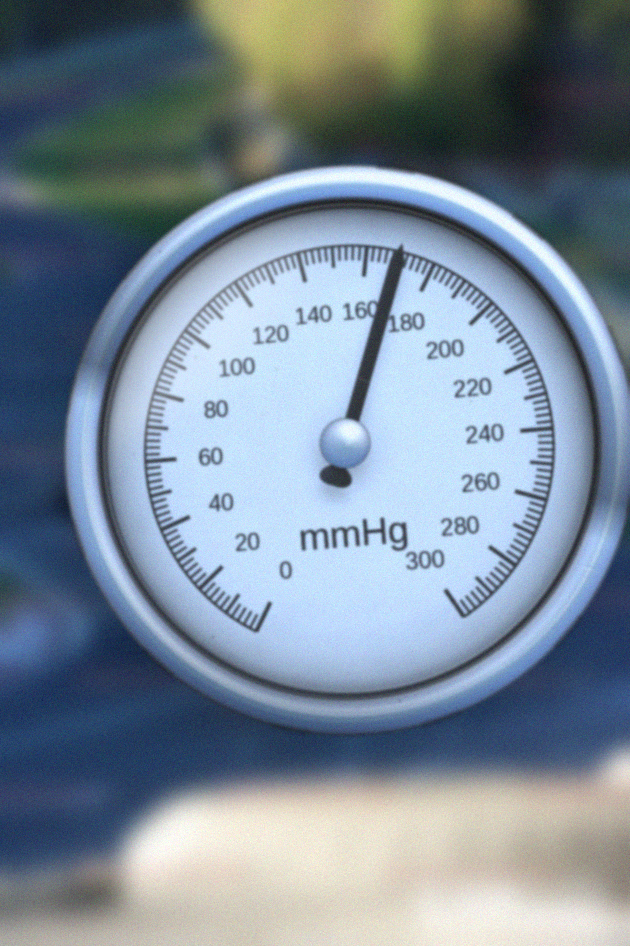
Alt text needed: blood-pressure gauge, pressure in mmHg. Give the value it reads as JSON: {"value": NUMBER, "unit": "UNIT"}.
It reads {"value": 170, "unit": "mmHg"}
